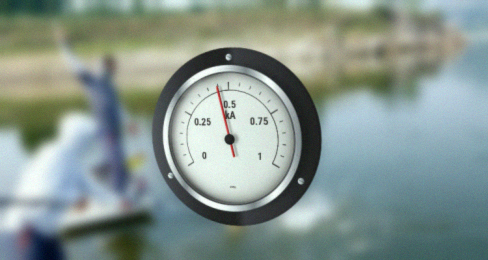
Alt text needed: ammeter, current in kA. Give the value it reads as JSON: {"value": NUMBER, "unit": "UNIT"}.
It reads {"value": 0.45, "unit": "kA"}
